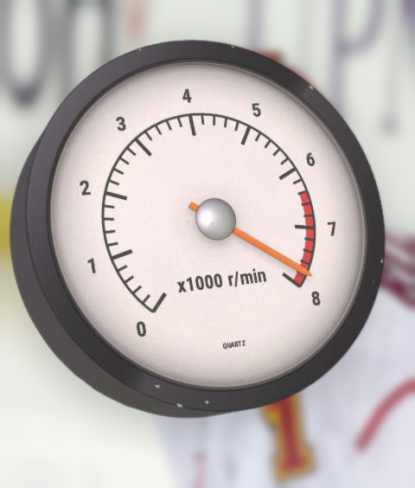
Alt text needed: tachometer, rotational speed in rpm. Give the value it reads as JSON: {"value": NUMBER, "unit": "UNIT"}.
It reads {"value": 7800, "unit": "rpm"}
